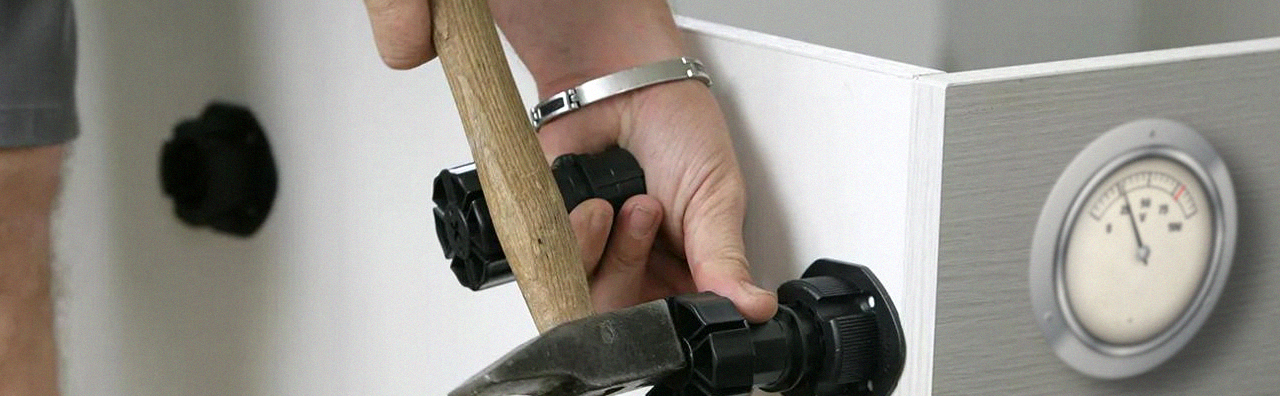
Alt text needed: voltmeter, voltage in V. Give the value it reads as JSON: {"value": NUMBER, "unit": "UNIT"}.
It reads {"value": 25, "unit": "V"}
